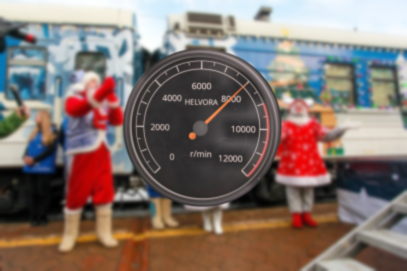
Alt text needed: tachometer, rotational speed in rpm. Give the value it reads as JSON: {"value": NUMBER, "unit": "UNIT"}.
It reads {"value": 8000, "unit": "rpm"}
